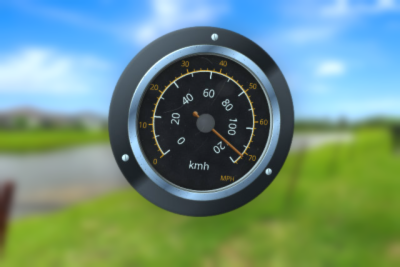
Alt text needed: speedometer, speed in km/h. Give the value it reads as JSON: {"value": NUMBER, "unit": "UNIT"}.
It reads {"value": 115, "unit": "km/h"}
